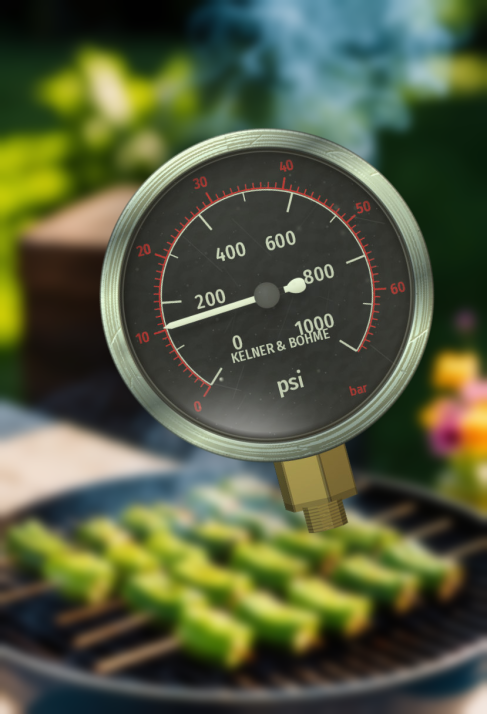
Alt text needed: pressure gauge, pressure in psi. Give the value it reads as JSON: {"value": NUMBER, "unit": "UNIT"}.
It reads {"value": 150, "unit": "psi"}
